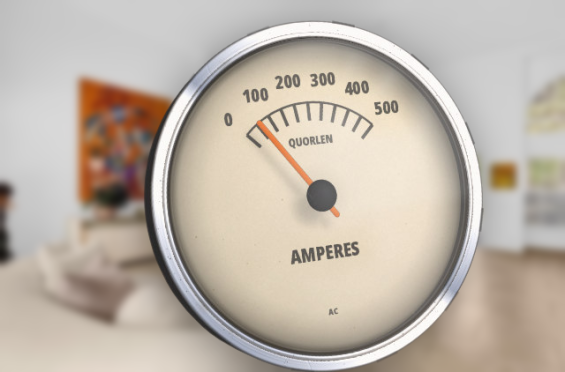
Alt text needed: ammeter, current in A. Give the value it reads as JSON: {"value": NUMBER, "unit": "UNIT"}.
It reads {"value": 50, "unit": "A"}
